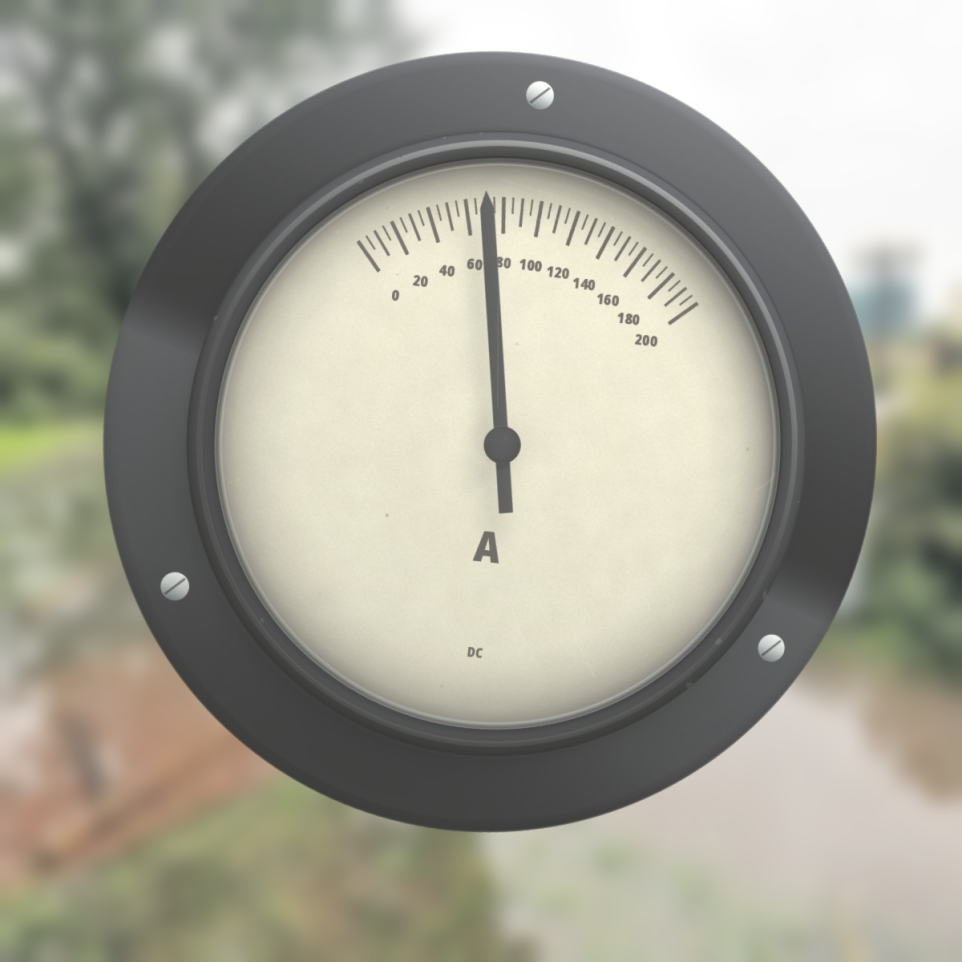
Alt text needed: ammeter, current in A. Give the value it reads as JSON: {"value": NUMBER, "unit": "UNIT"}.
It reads {"value": 70, "unit": "A"}
